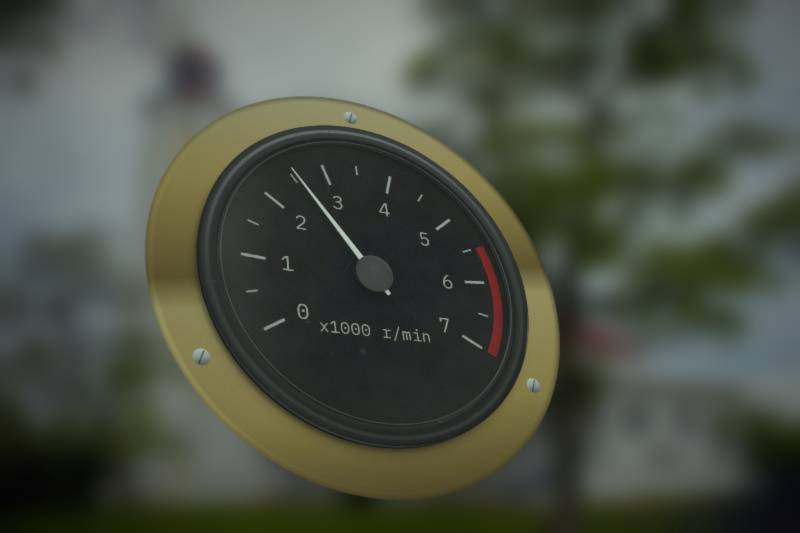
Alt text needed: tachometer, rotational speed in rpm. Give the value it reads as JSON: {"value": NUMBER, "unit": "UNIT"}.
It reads {"value": 2500, "unit": "rpm"}
